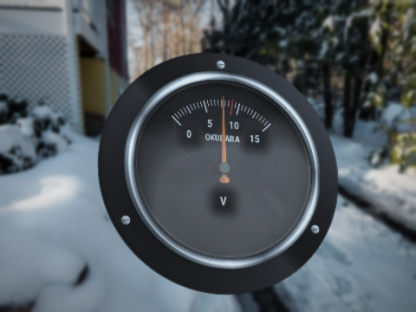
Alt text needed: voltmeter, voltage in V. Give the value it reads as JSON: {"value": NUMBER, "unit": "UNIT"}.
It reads {"value": 7.5, "unit": "V"}
